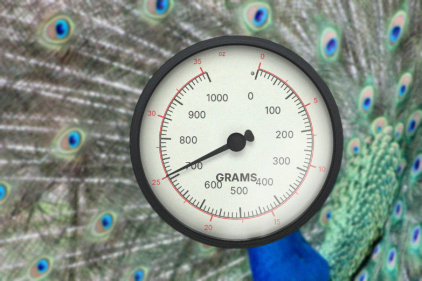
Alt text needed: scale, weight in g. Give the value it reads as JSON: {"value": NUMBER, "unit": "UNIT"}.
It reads {"value": 710, "unit": "g"}
